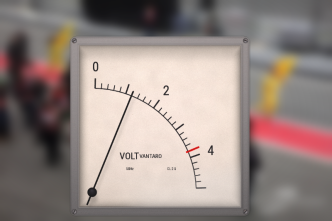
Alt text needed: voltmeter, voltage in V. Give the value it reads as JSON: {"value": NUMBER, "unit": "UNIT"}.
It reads {"value": 1.2, "unit": "V"}
